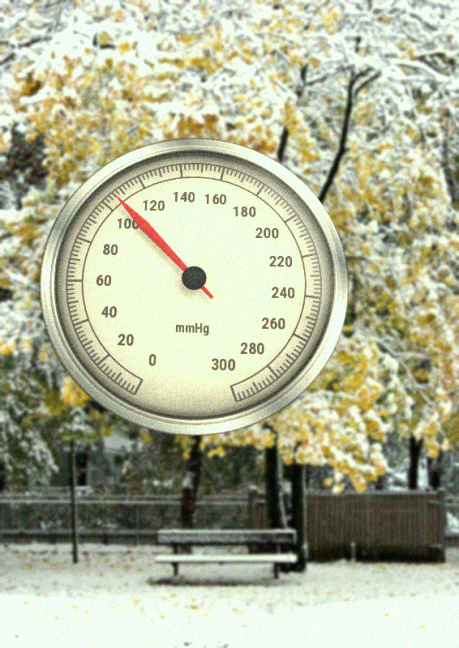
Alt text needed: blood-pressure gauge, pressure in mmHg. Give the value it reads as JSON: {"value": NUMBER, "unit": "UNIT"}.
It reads {"value": 106, "unit": "mmHg"}
